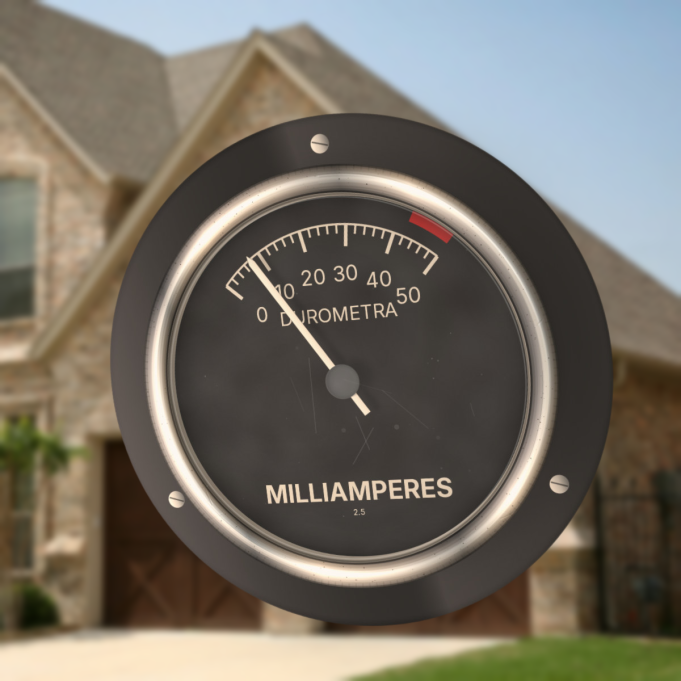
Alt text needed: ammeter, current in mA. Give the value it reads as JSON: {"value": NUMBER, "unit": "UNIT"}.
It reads {"value": 8, "unit": "mA"}
